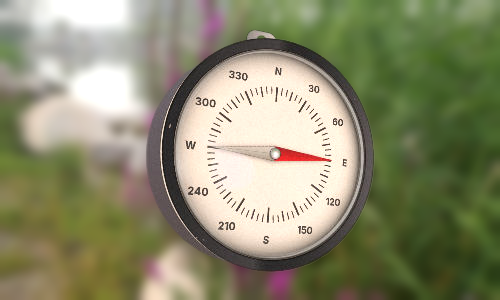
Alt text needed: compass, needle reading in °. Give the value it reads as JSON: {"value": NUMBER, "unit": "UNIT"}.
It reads {"value": 90, "unit": "°"}
